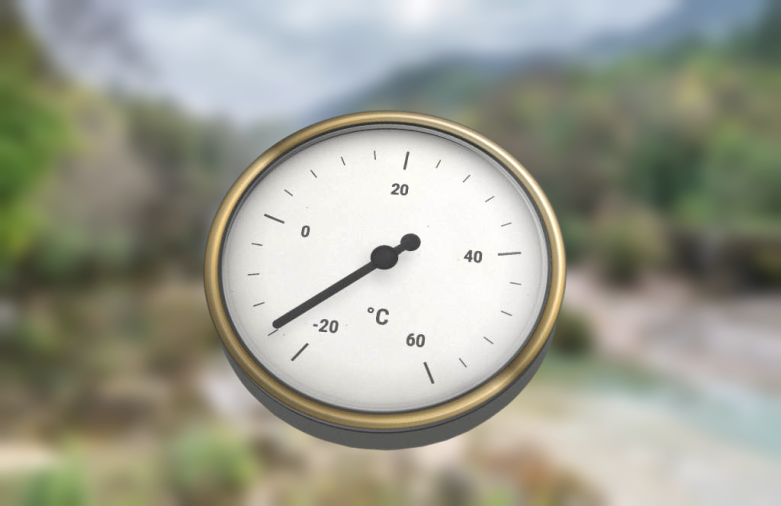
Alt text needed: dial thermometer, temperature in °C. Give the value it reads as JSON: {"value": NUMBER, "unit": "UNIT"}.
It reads {"value": -16, "unit": "°C"}
